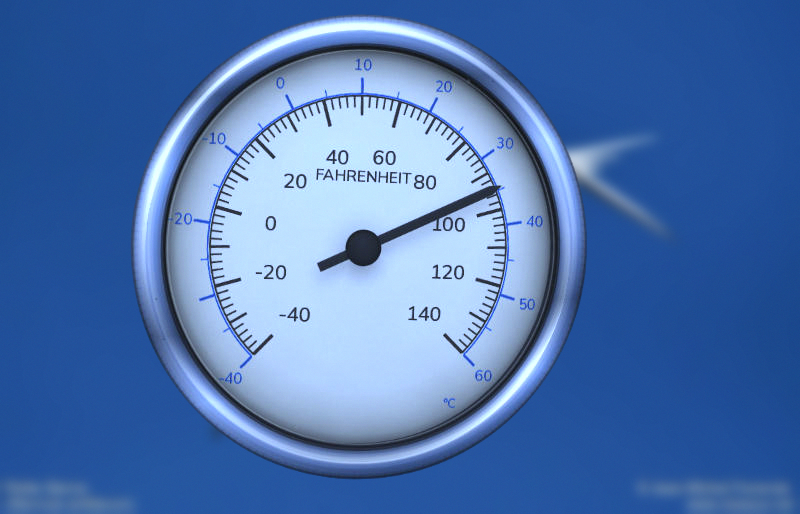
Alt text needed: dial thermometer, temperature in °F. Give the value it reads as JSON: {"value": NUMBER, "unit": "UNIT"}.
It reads {"value": 94, "unit": "°F"}
